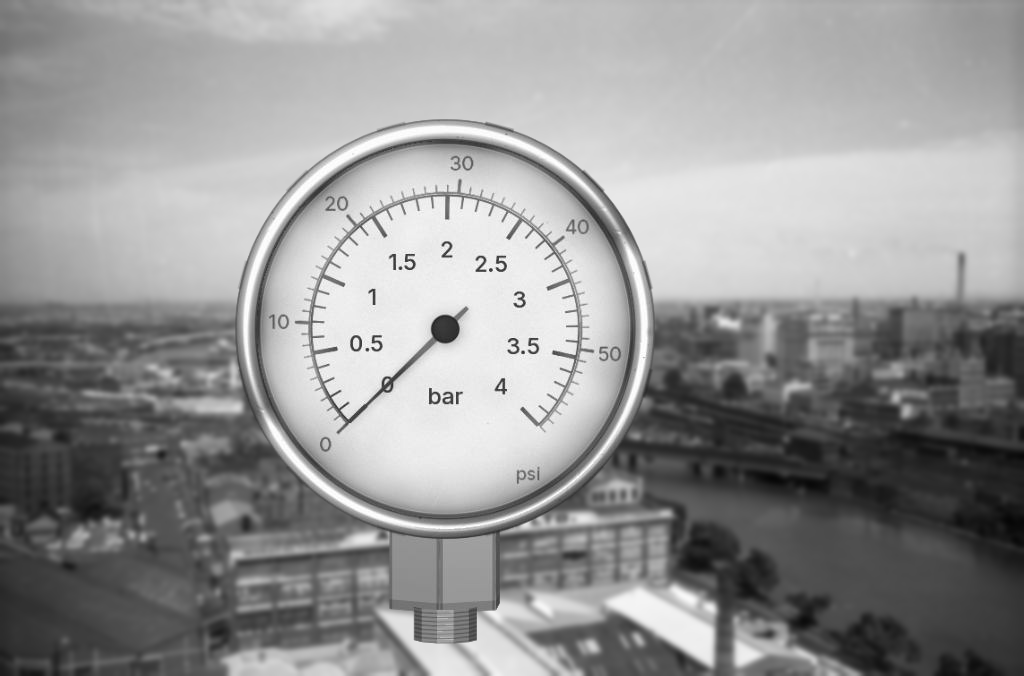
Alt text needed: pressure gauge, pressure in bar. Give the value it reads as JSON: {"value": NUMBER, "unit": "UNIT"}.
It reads {"value": 0, "unit": "bar"}
